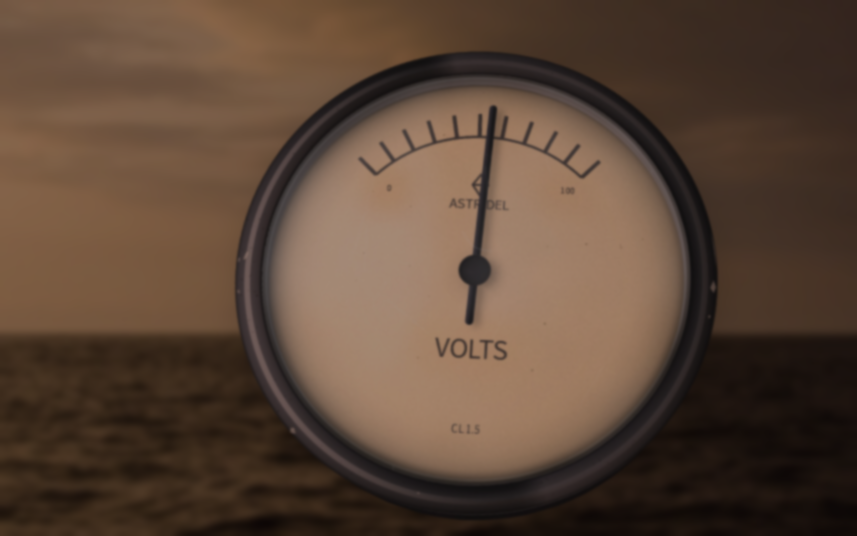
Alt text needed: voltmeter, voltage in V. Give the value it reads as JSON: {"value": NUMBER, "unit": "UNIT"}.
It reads {"value": 55, "unit": "V"}
